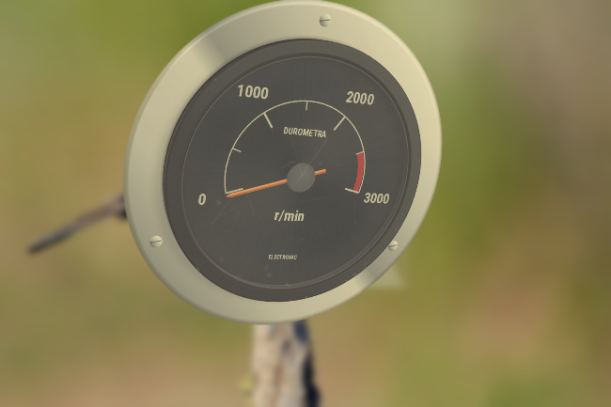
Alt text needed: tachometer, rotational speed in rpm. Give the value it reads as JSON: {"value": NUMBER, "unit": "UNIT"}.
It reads {"value": 0, "unit": "rpm"}
